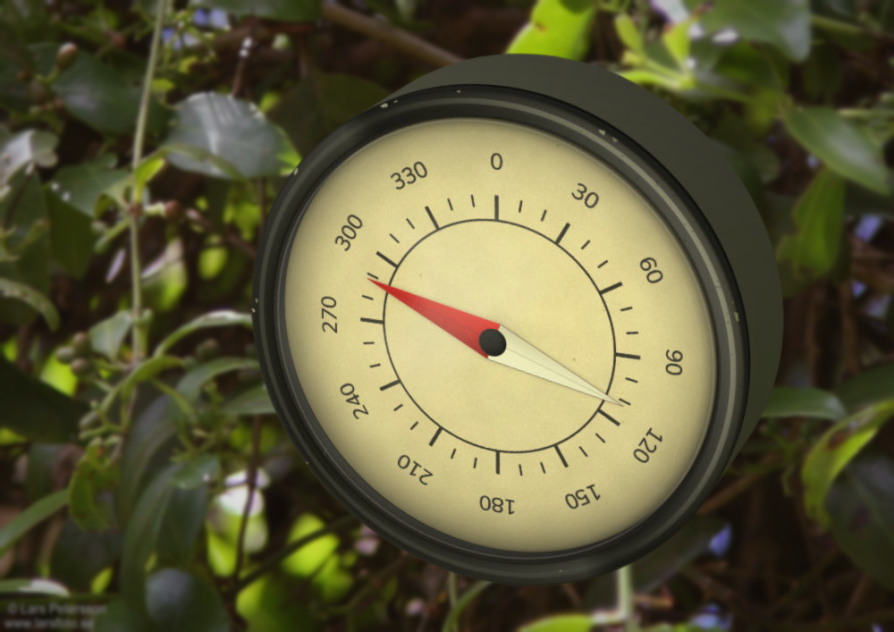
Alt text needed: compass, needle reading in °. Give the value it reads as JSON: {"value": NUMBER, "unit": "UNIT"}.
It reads {"value": 290, "unit": "°"}
